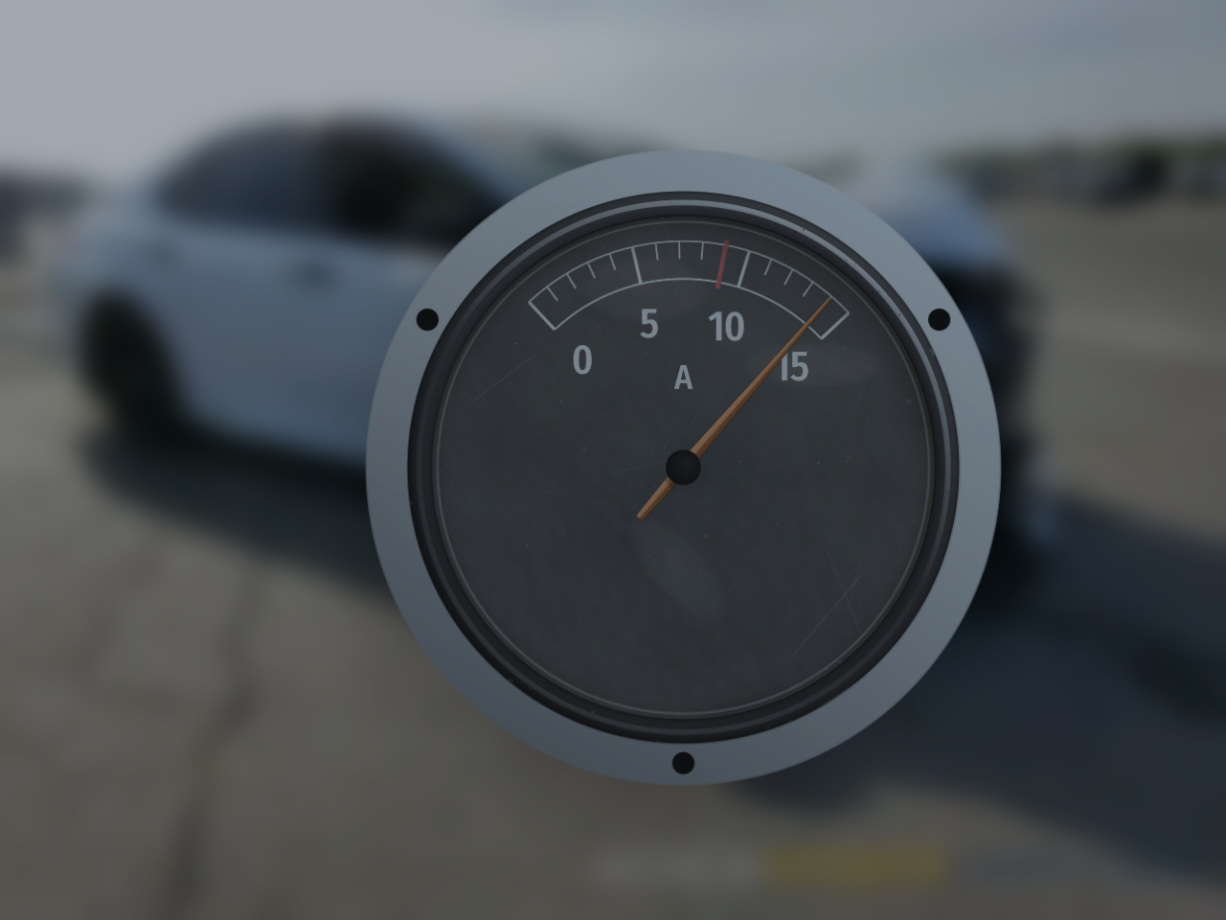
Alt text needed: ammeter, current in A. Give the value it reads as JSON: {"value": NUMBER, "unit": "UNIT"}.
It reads {"value": 14, "unit": "A"}
